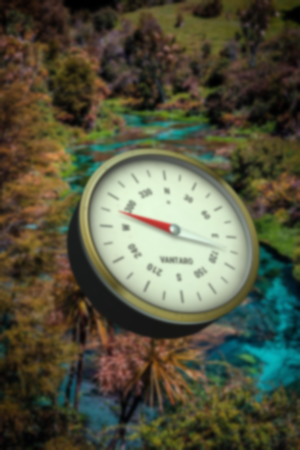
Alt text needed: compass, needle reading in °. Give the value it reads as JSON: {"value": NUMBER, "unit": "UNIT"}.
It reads {"value": 285, "unit": "°"}
